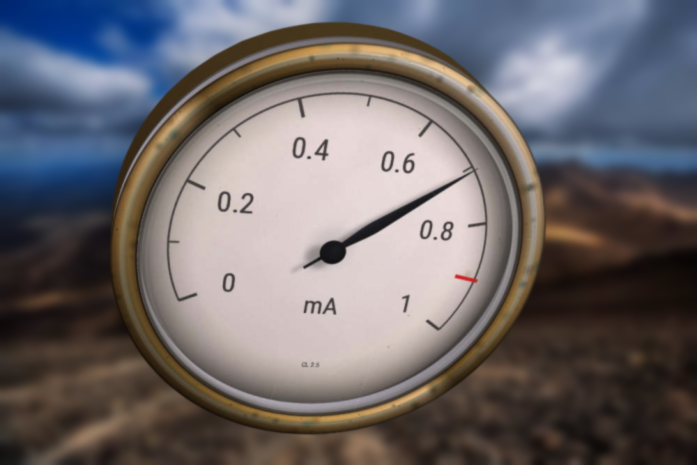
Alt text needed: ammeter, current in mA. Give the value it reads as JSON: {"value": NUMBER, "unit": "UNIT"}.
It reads {"value": 0.7, "unit": "mA"}
